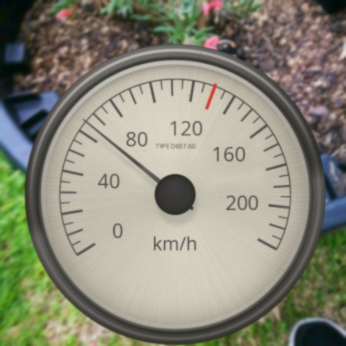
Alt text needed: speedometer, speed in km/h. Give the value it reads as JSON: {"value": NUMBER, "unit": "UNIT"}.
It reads {"value": 65, "unit": "km/h"}
